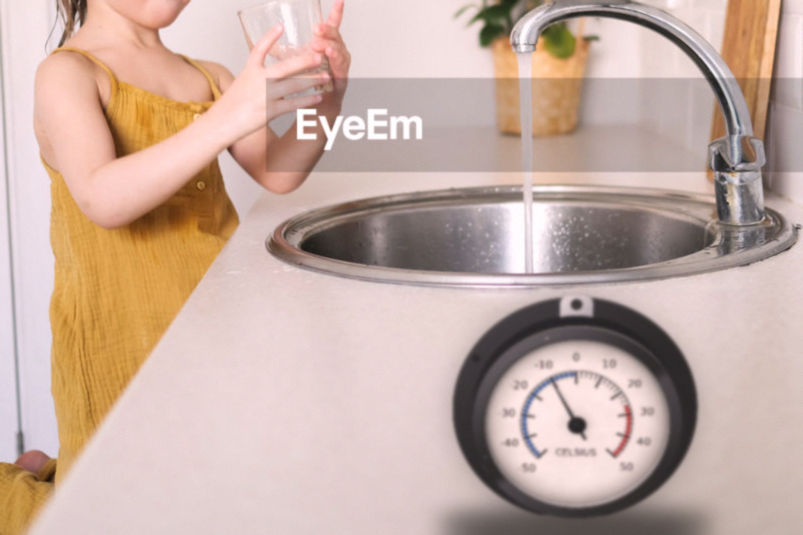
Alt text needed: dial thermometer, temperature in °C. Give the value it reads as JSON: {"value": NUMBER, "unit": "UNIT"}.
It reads {"value": -10, "unit": "°C"}
